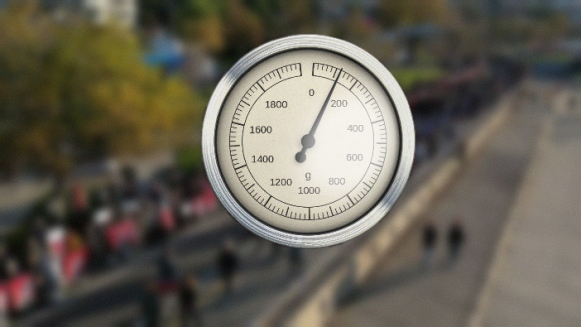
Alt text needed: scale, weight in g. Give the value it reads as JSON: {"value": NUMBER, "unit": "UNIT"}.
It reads {"value": 120, "unit": "g"}
